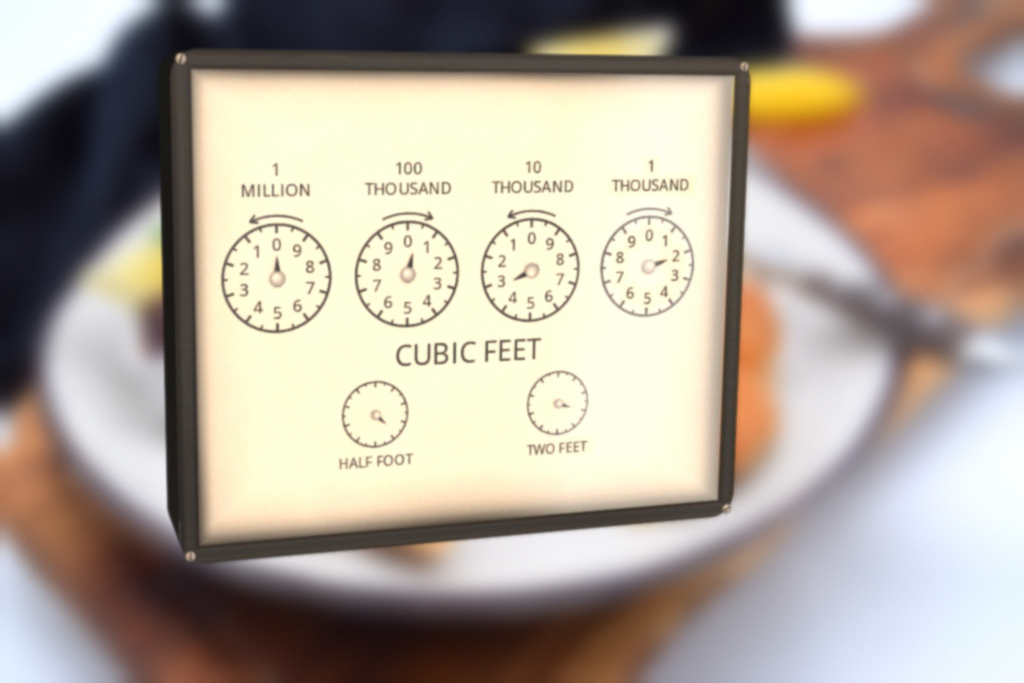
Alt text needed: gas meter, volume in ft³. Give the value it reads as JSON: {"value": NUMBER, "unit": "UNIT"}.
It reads {"value": 3200, "unit": "ft³"}
